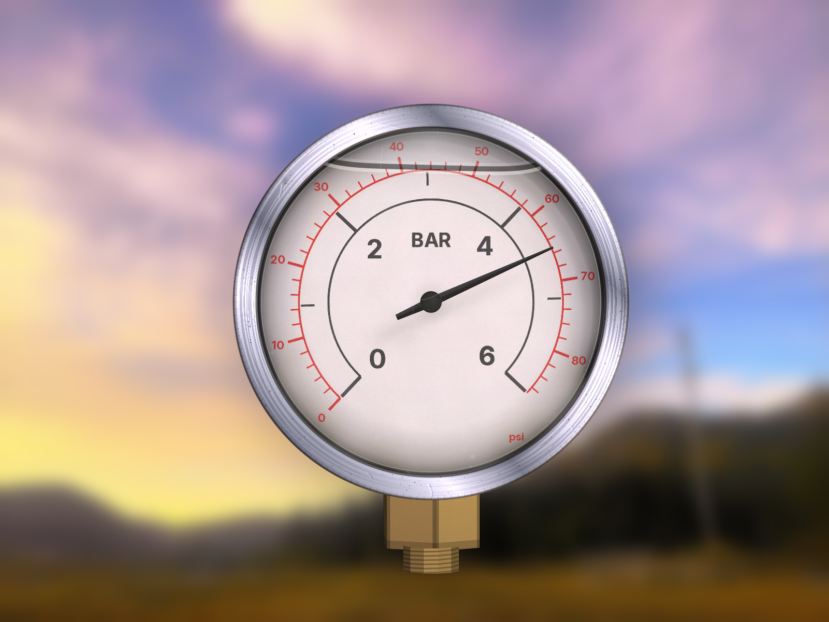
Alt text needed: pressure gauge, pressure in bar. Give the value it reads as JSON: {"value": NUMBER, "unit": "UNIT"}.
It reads {"value": 4.5, "unit": "bar"}
